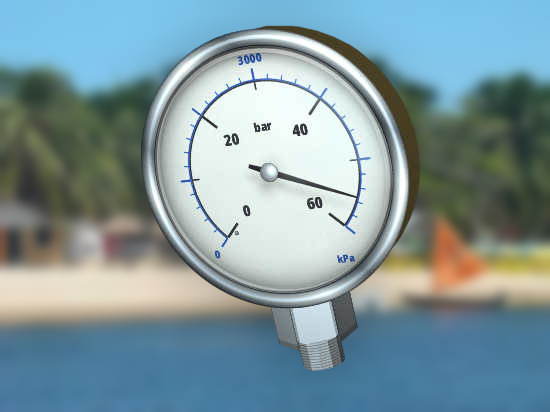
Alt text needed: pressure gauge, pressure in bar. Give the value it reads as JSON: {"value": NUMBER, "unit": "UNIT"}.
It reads {"value": 55, "unit": "bar"}
